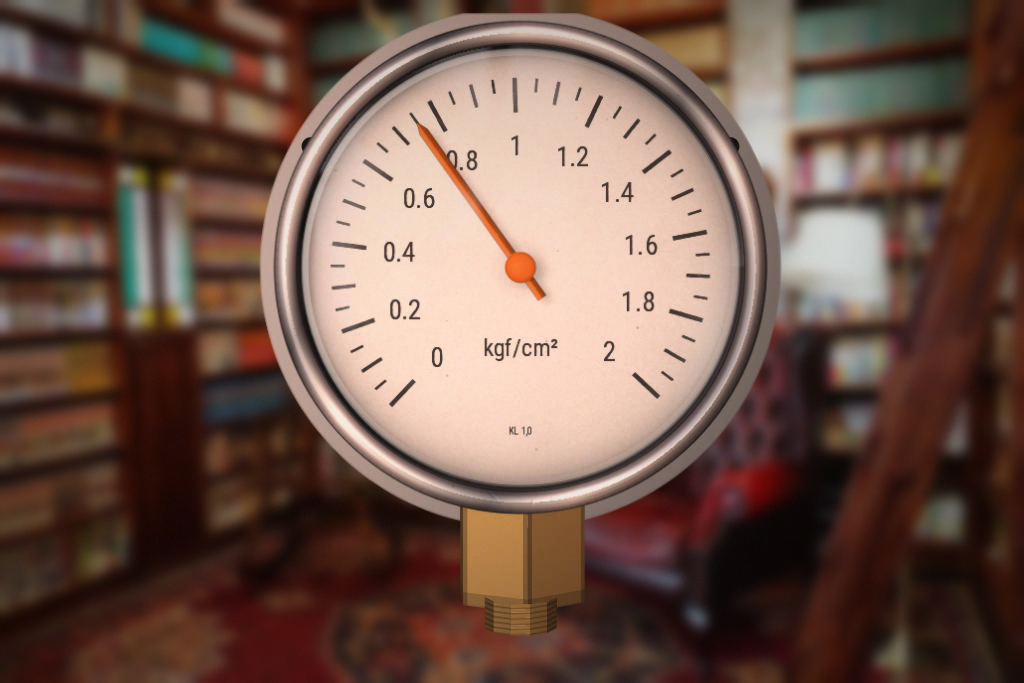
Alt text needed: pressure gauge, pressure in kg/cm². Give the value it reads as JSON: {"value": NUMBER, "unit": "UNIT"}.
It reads {"value": 0.75, "unit": "kg/cm²"}
